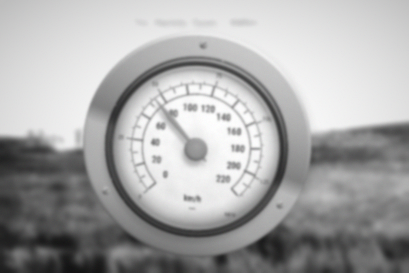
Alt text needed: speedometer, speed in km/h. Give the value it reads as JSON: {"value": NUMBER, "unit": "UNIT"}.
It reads {"value": 75, "unit": "km/h"}
